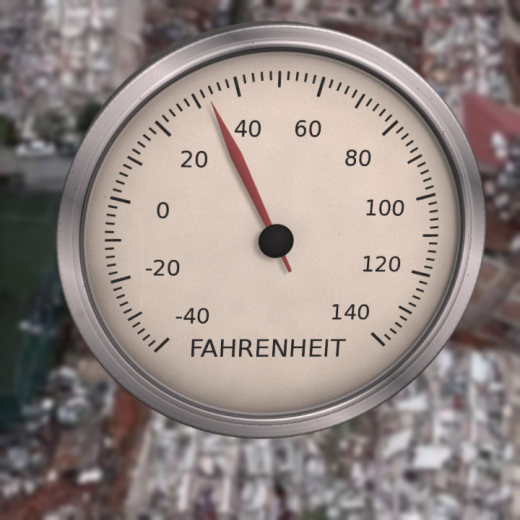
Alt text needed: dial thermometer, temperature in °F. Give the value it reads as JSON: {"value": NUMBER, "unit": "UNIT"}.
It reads {"value": 33, "unit": "°F"}
